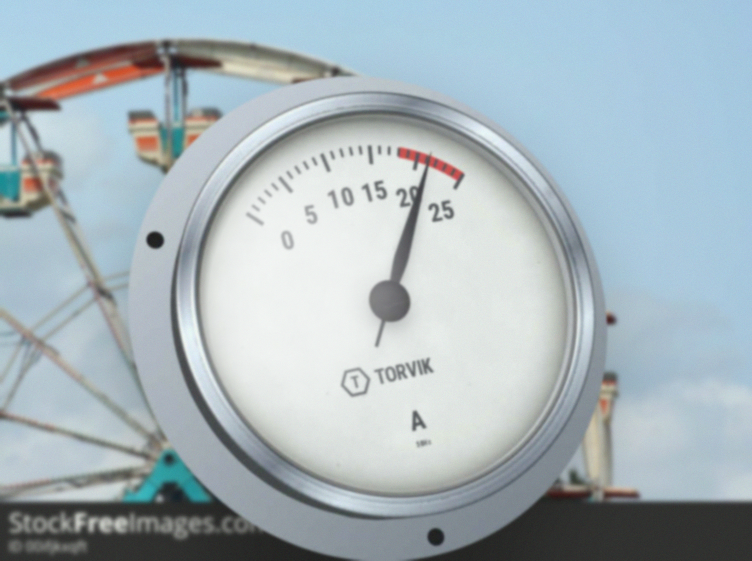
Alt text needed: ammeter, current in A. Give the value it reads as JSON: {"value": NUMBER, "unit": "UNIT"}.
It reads {"value": 21, "unit": "A"}
